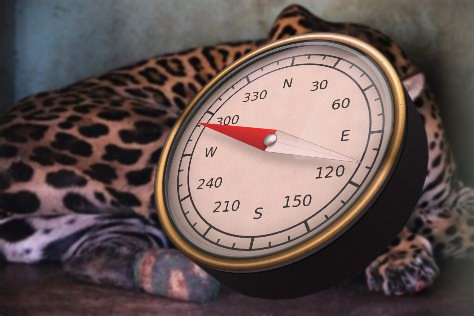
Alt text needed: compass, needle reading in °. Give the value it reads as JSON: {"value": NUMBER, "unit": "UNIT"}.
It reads {"value": 290, "unit": "°"}
